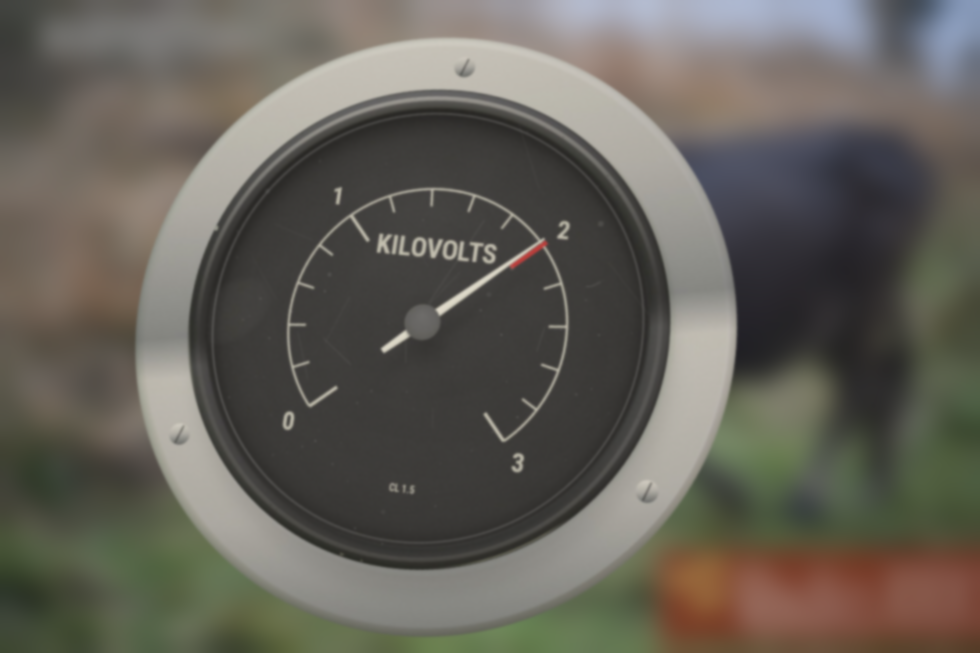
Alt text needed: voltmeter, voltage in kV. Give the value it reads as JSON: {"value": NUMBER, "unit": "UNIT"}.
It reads {"value": 2, "unit": "kV"}
